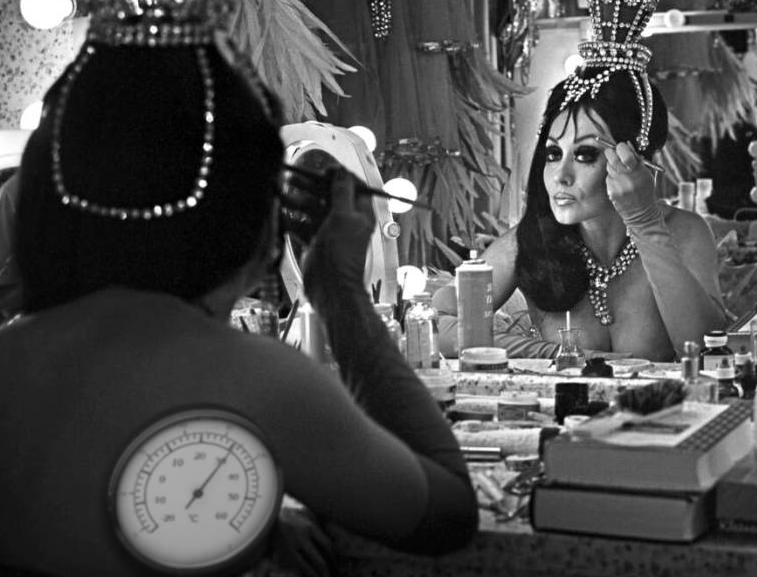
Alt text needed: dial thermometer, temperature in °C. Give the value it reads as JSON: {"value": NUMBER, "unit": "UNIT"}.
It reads {"value": 30, "unit": "°C"}
